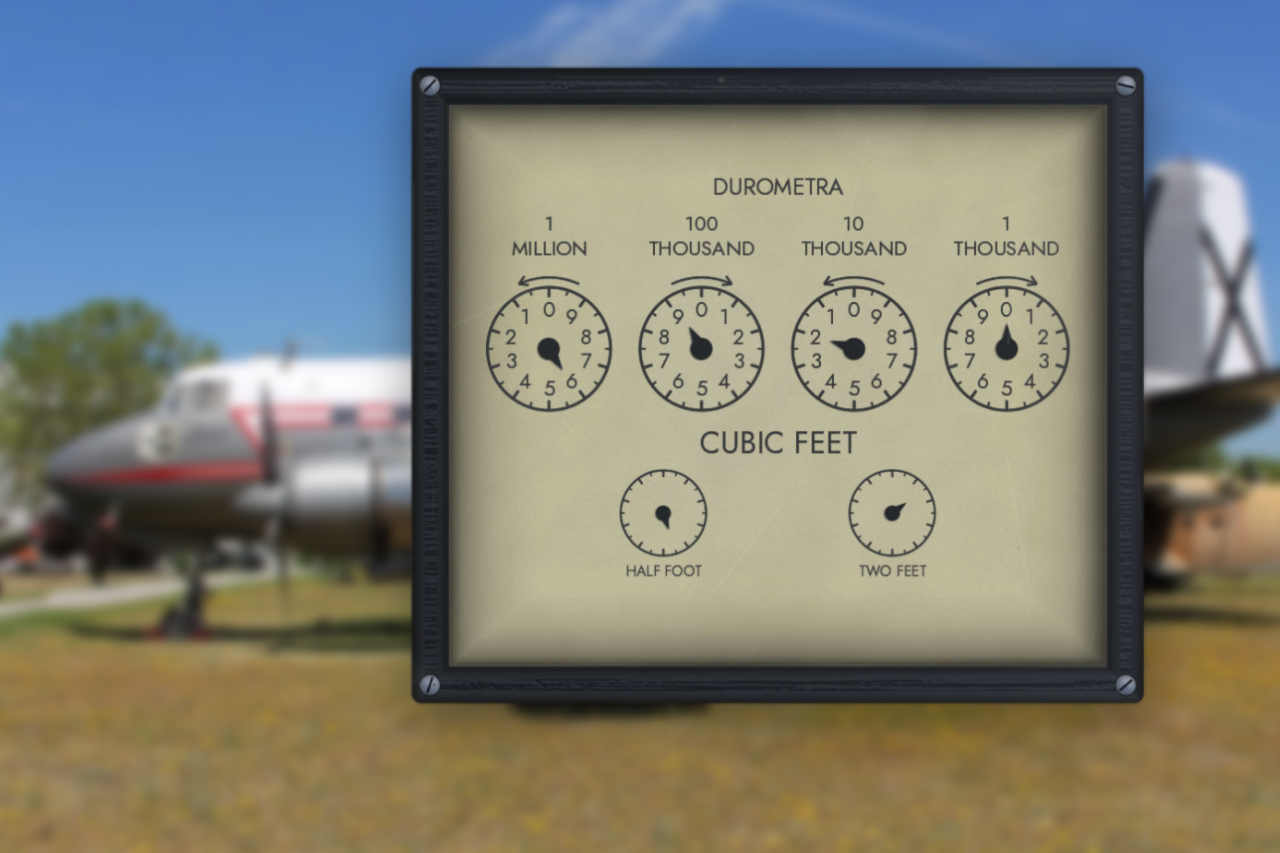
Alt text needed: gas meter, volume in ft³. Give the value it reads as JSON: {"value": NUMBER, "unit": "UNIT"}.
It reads {"value": 592000, "unit": "ft³"}
